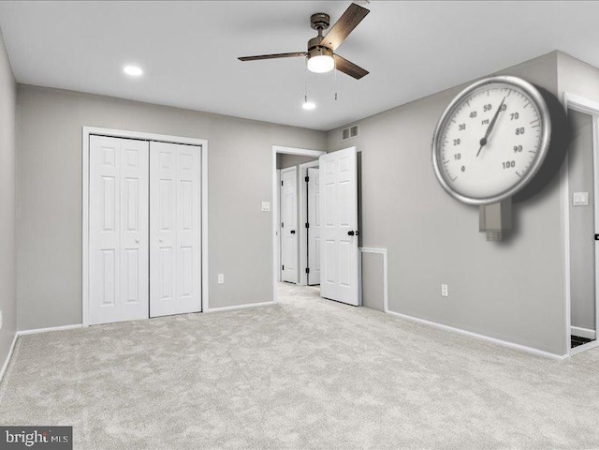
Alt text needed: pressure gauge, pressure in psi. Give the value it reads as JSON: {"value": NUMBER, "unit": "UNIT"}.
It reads {"value": 60, "unit": "psi"}
